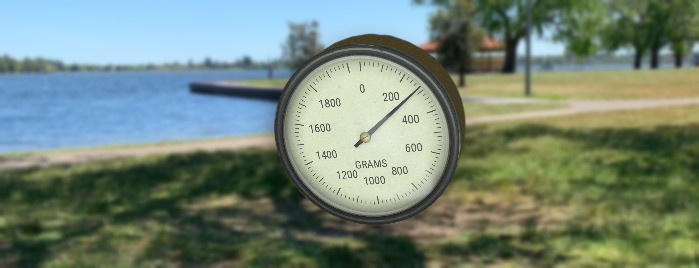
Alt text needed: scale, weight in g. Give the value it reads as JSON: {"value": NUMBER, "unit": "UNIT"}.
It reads {"value": 280, "unit": "g"}
